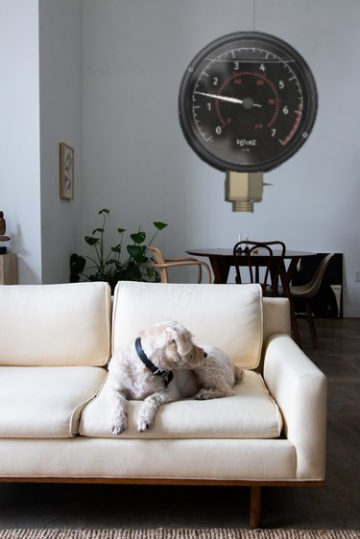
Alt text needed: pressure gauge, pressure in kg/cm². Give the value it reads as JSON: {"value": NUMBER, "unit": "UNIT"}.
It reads {"value": 1.4, "unit": "kg/cm²"}
